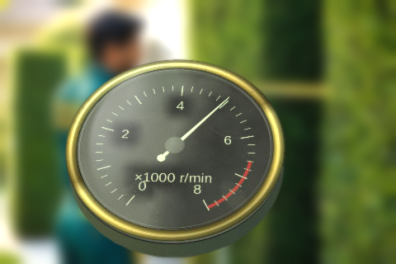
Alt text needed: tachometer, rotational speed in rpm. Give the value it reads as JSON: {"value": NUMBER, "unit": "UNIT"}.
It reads {"value": 5000, "unit": "rpm"}
